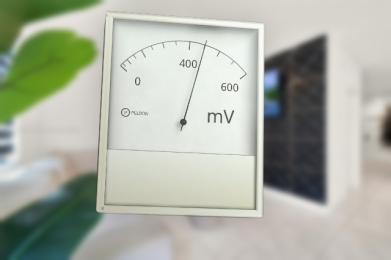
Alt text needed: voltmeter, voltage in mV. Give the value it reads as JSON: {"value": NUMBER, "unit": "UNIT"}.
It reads {"value": 450, "unit": "mV"}
